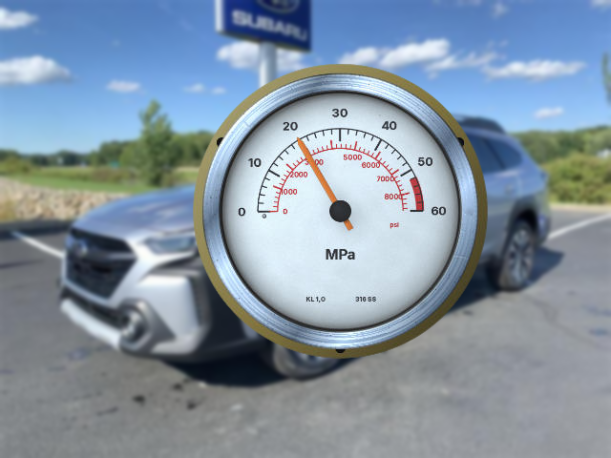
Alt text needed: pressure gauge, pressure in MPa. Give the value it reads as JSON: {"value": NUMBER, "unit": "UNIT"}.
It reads {"value": 20, "unit": "MPa"}
